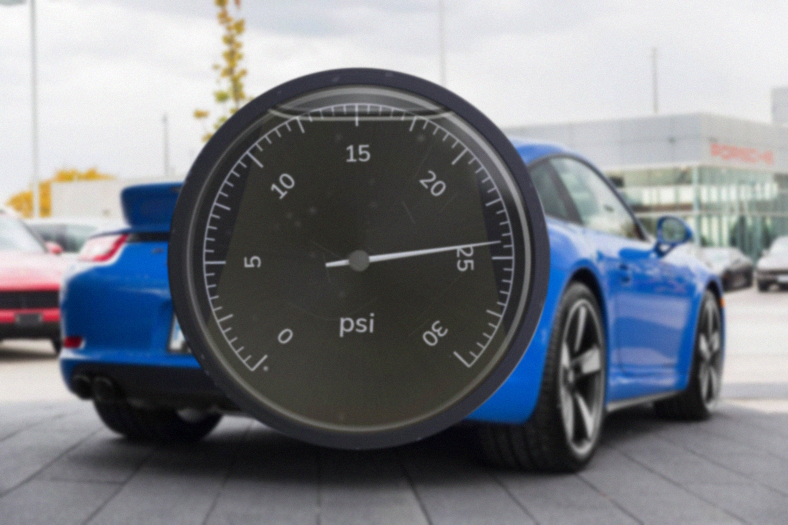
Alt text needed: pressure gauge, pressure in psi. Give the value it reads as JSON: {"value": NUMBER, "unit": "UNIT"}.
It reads {"value": 24.25, "unit": "psi"}
